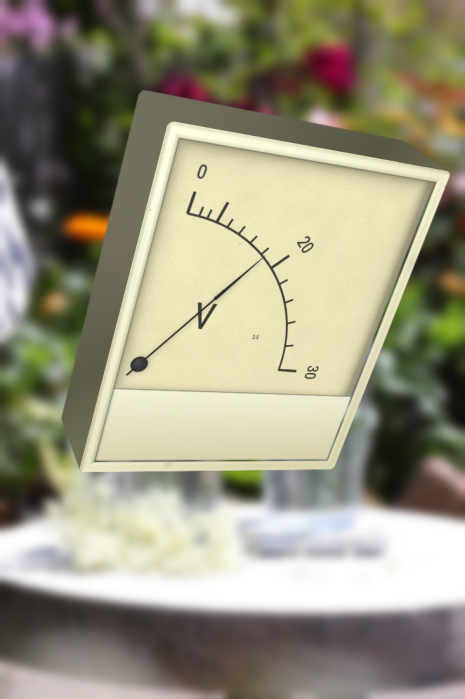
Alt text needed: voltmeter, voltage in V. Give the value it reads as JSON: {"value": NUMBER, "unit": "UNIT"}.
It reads {"value": 18, "unit": "V"}
